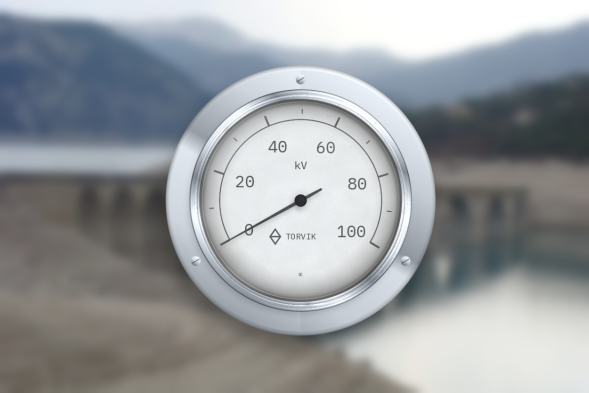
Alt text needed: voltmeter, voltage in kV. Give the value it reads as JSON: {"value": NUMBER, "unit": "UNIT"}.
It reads {"value": 0, "unit": "kV"}
